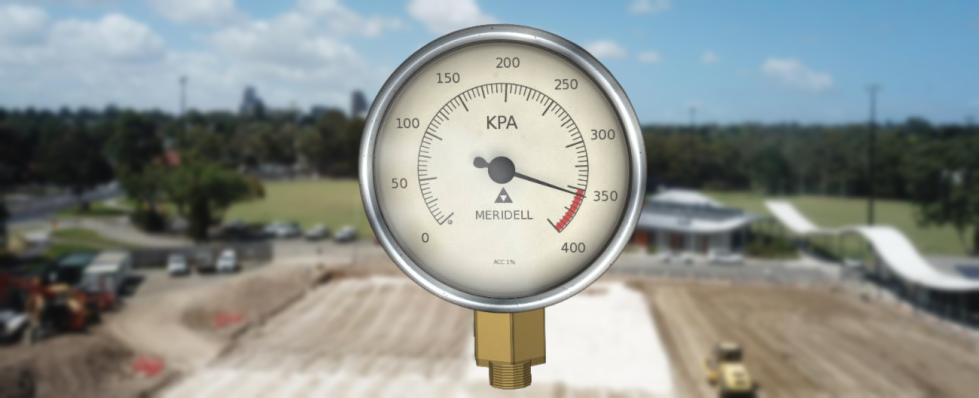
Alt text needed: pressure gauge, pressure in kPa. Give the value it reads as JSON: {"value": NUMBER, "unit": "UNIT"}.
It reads {"value": 355, "unit": "kPa"}
